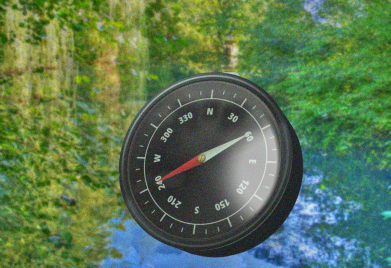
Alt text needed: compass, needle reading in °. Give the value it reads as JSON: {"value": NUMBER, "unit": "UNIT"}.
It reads {"value": 240, "unit": "°"}
